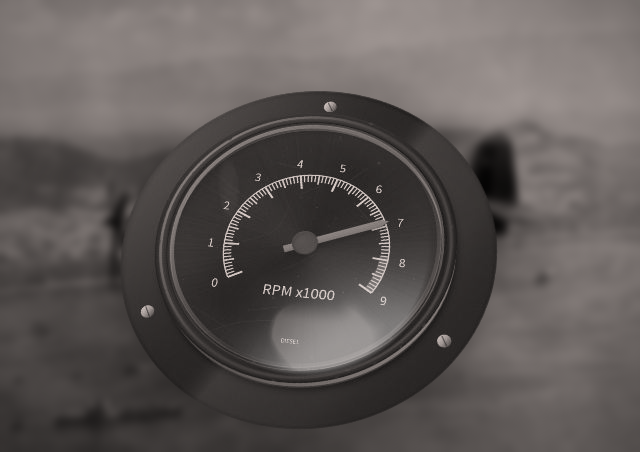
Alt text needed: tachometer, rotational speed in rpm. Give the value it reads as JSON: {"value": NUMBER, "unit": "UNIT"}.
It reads {"value": 7000, "unit": "rpm"}
